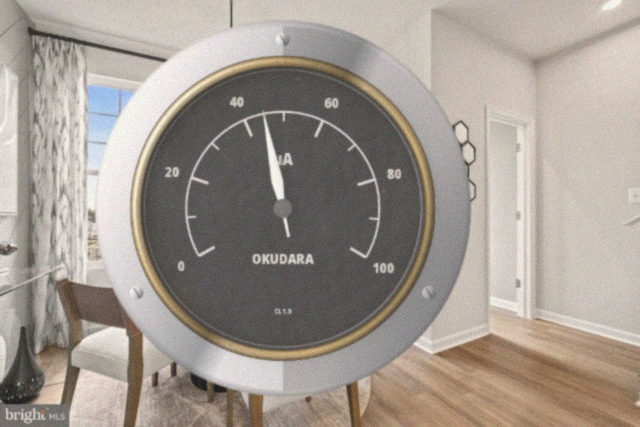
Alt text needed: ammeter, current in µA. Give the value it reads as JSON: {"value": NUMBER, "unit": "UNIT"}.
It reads {"value": 45, "unit": "µA"}
